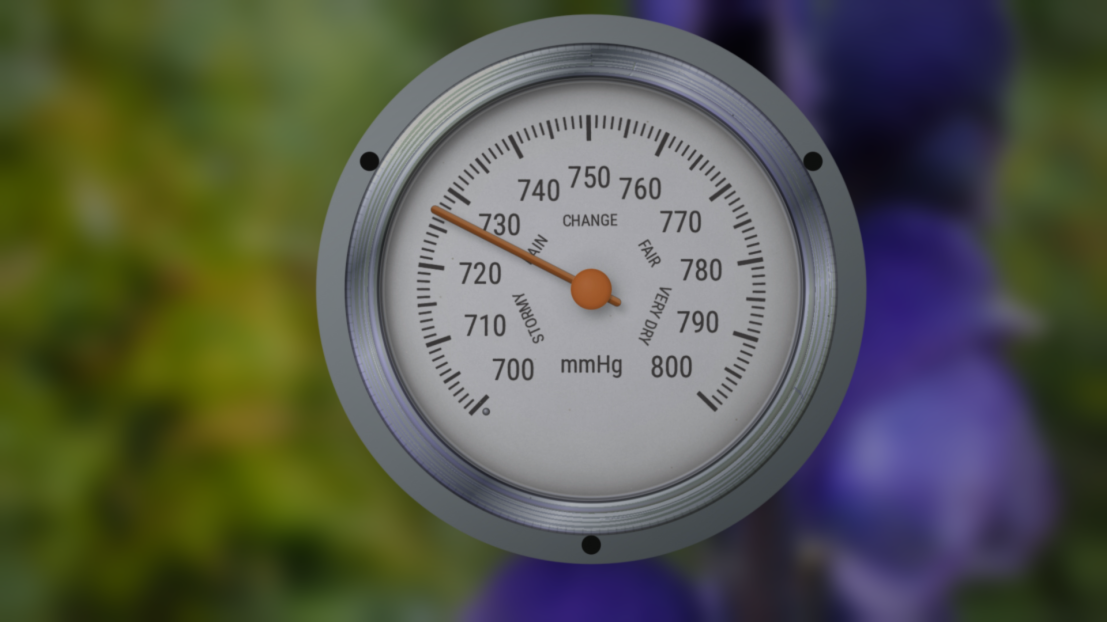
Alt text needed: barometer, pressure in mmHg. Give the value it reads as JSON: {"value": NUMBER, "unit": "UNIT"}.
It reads {"value": 727, "unit": "mmHg"}
